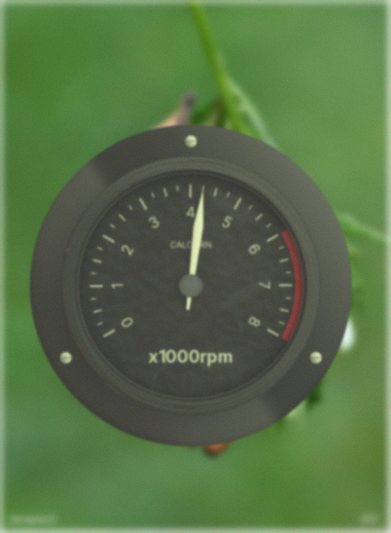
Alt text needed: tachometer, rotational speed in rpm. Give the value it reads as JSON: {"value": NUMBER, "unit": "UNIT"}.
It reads {"value": 4250, "unit": "rpm"}
